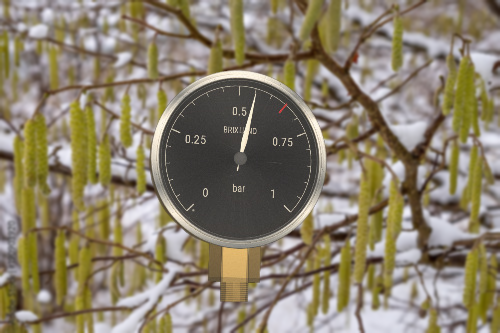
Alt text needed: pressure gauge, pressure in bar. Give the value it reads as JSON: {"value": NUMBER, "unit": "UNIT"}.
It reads {"value": 0.55, "unit": "bar"}
